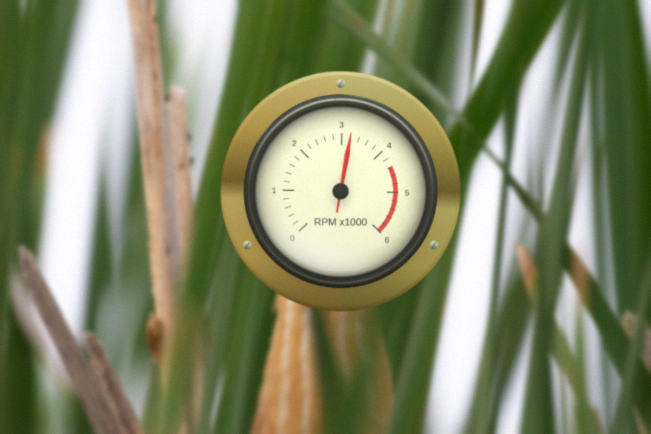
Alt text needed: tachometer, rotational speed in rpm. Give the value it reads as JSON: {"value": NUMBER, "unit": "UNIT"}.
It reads {"value": 3200, "unit": "rpm"}
